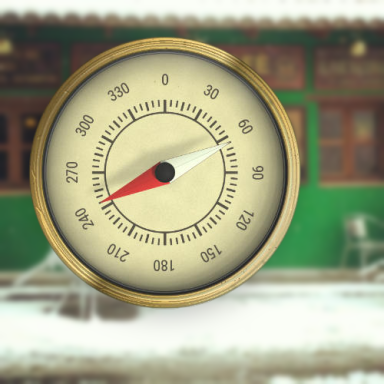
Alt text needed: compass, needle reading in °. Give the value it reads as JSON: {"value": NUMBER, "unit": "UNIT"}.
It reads {"value": 245, "unit": "°"}
